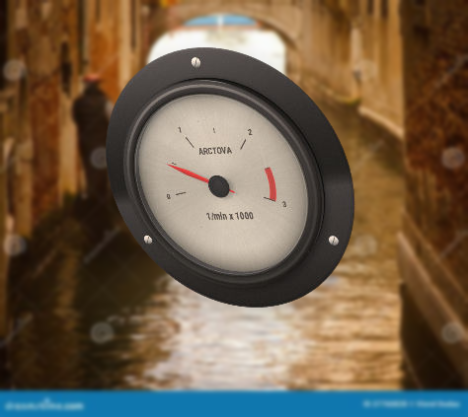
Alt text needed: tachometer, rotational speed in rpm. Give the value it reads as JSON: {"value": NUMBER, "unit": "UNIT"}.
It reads {"value": 500, "unit": "rpm"}
